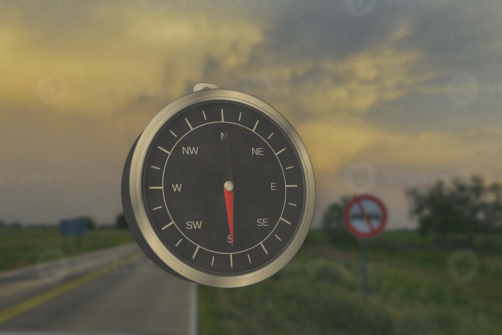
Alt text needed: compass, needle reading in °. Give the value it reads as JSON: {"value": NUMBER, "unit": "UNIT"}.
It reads {"value": 180, "unit": "°"}
